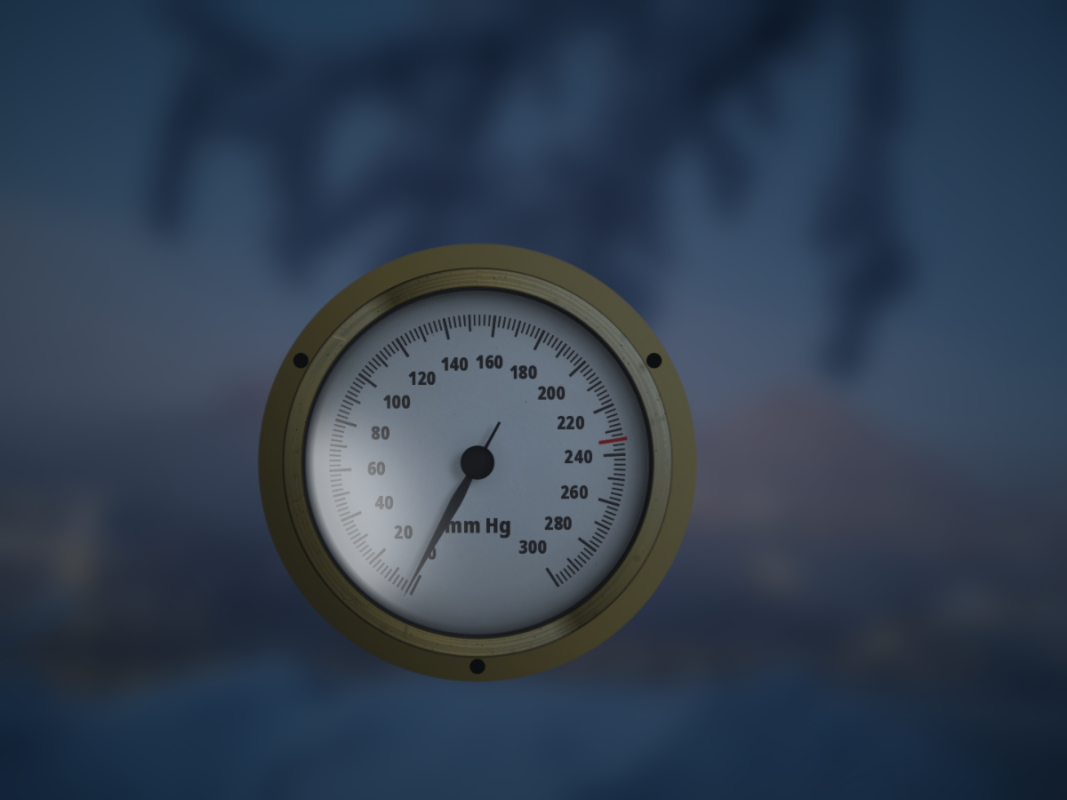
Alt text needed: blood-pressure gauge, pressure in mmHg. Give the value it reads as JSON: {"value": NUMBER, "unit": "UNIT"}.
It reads {"value": 2, "unit": "mmHg"}
